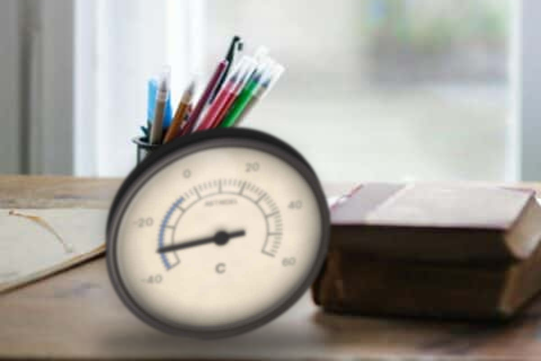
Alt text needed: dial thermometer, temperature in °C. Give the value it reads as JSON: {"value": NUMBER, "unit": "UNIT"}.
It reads {"value": -30, "unit": "°C"}
